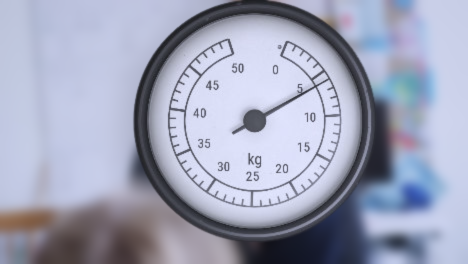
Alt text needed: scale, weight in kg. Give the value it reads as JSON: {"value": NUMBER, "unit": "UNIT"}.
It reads {"value": 6, "unit": "kg"}
